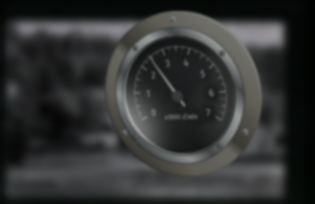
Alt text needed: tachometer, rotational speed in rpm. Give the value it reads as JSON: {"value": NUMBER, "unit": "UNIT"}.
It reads {"value": 2500, "unit": "rpm"}
